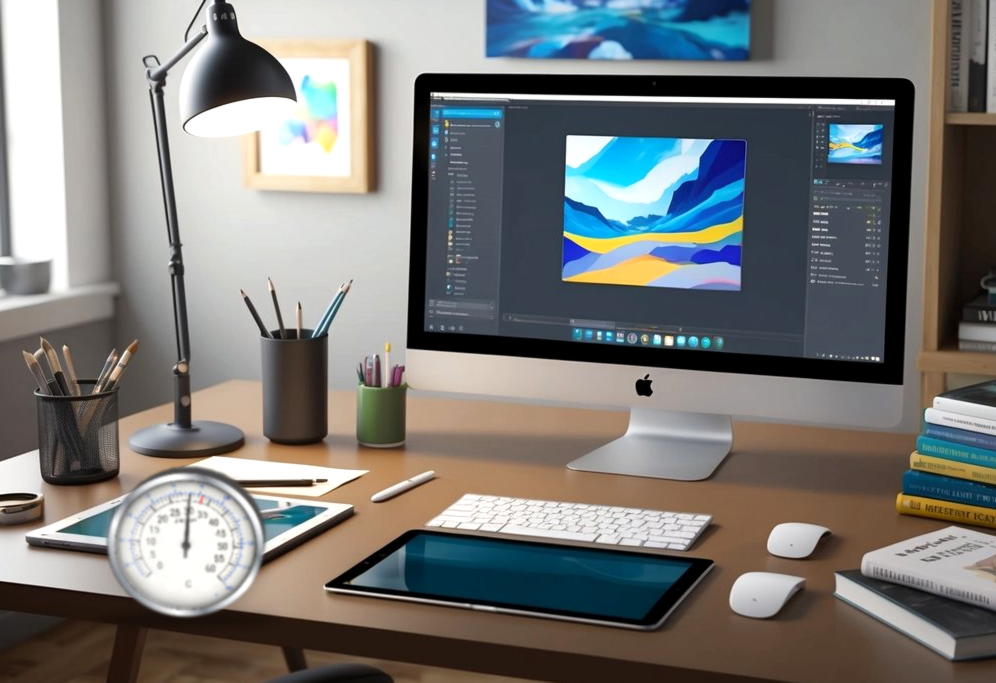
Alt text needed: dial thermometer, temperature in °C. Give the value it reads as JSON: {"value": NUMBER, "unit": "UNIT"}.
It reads {"value": 30, "unit": "°C"}
